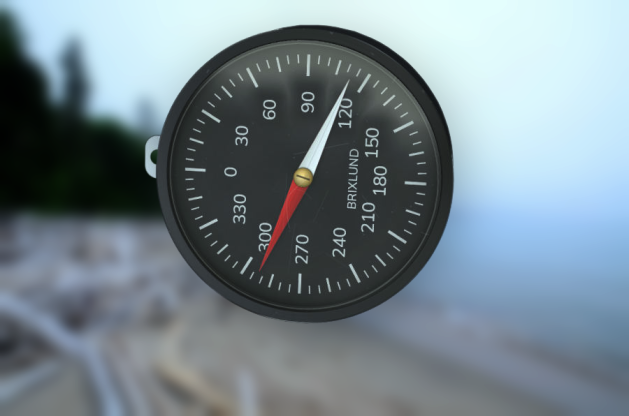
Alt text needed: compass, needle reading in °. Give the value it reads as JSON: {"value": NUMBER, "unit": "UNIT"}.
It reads {"value": 292.5, "unit": "°"}
